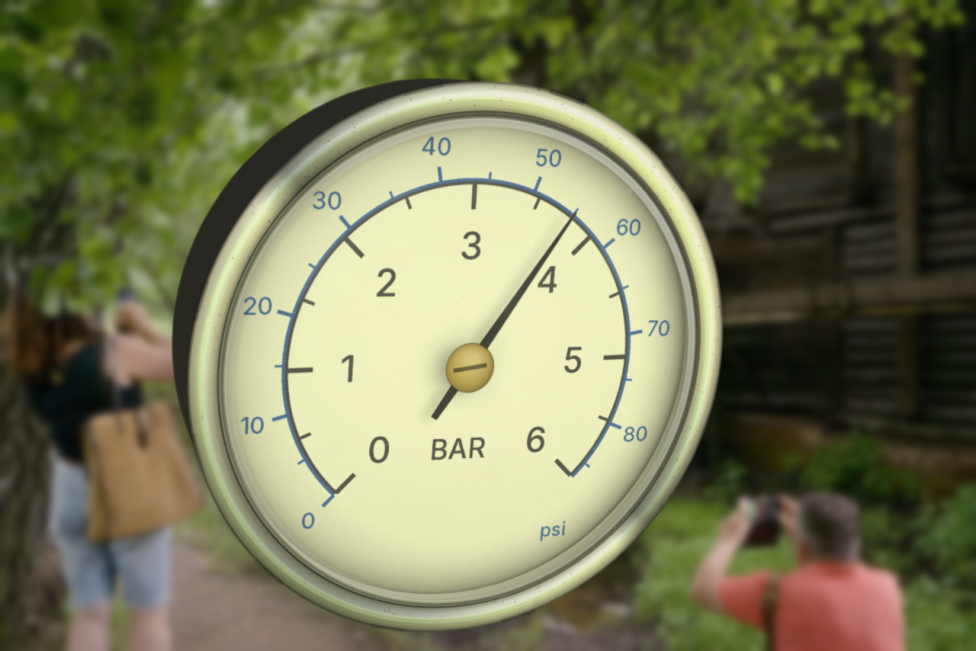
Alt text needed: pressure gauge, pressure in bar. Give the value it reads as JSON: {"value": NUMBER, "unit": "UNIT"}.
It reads {"value": 3.75, "unit": "bar"}
